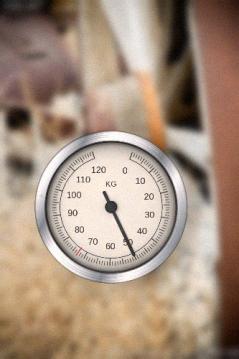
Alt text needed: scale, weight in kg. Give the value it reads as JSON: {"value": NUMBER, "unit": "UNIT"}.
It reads {"value": 50, "unit": "kg"}
